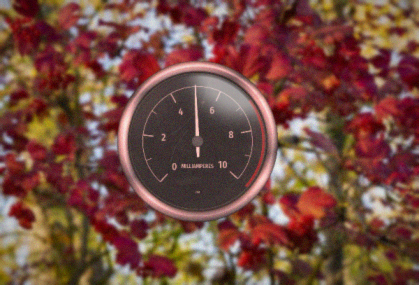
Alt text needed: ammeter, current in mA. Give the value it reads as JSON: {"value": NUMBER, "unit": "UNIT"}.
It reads {"value": 5, "unit": "mA"}
